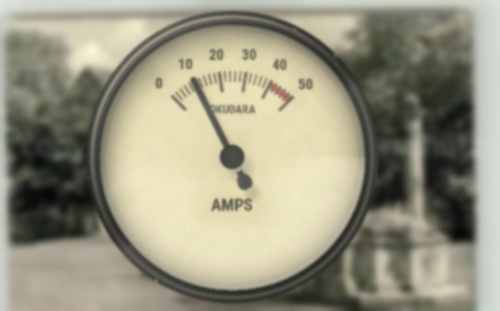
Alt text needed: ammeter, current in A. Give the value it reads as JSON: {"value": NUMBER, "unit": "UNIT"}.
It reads {"value": 10, "unit": "A"}
